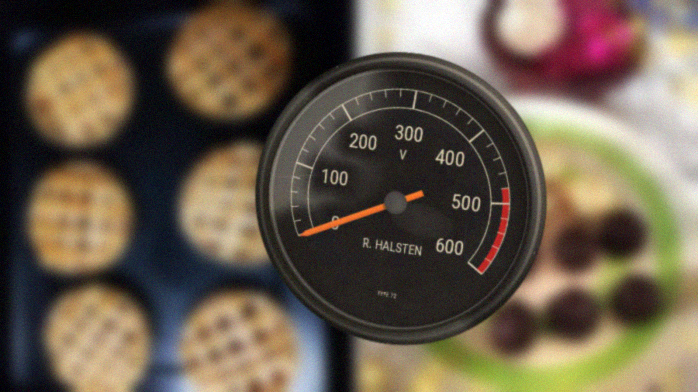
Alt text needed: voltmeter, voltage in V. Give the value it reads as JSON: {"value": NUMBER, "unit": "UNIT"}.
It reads {"value": 0, "unit": "V"}
